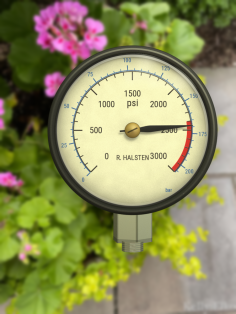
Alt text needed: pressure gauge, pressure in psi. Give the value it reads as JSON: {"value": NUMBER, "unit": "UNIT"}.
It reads {"value": 2450, "unit": "psi"}
